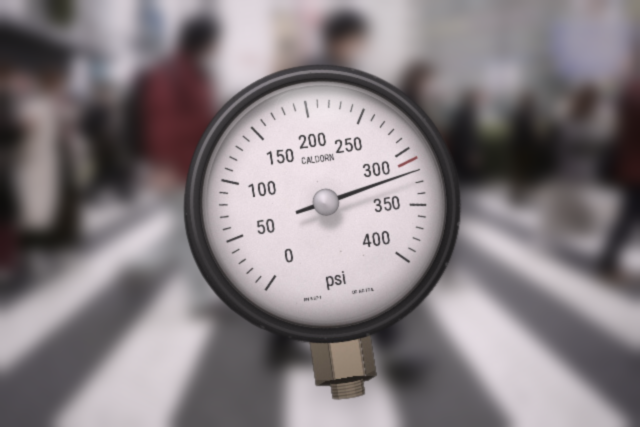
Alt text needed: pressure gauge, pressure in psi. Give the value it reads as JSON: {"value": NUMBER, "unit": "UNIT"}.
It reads {"value": 320, "unit": "psi"}
